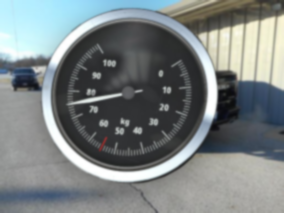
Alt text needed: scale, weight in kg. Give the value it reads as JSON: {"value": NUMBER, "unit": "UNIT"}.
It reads {"value": 75, "unit": "kg"}
